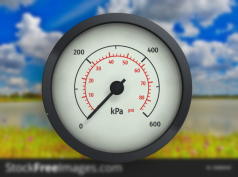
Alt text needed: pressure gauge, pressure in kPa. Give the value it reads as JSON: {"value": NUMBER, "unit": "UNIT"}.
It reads {"value": 0, "unit": "kPa"}
